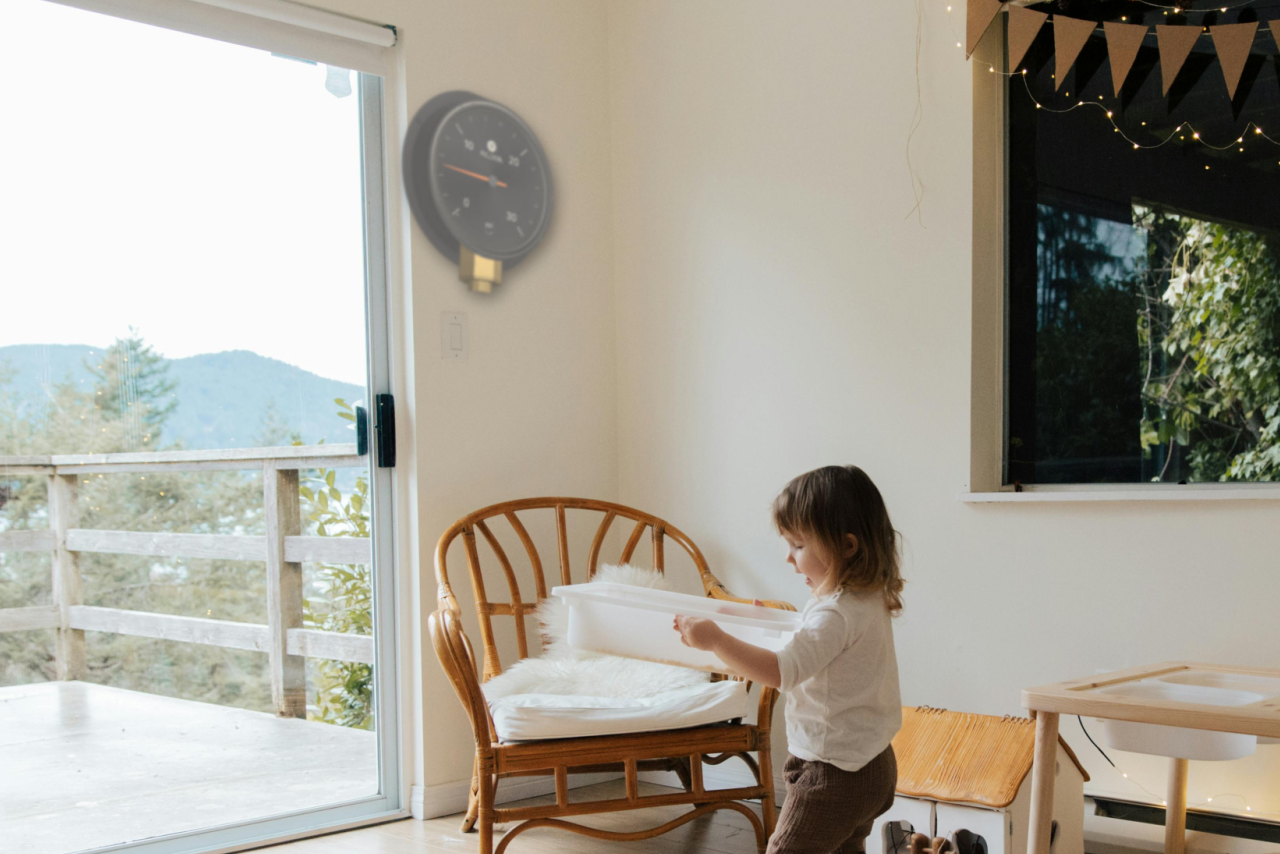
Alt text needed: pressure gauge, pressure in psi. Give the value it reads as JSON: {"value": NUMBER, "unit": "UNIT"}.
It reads {"value": 5, "unit": "psi"}
